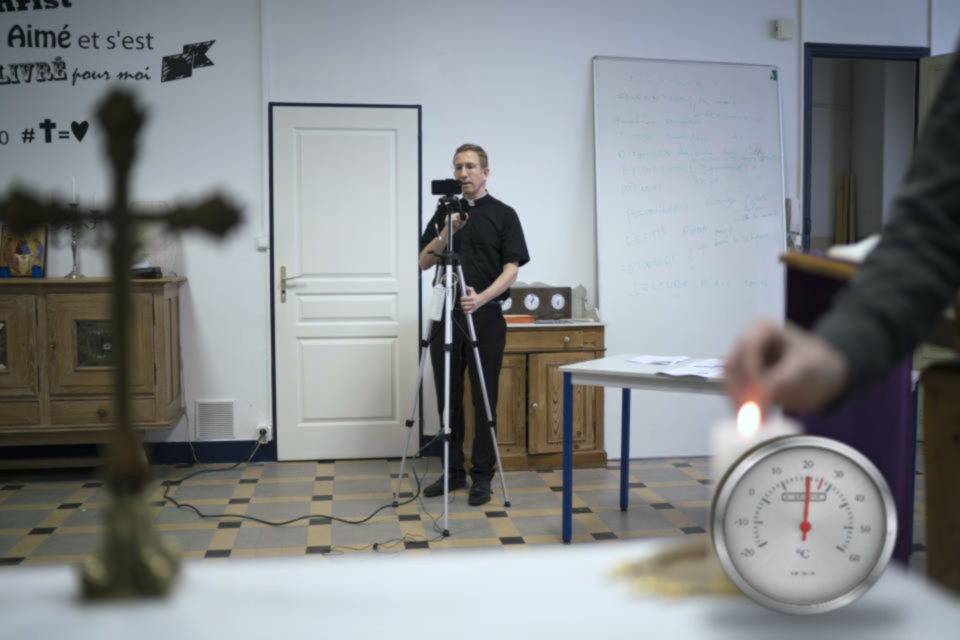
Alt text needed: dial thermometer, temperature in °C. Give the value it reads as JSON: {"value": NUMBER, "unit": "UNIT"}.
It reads {"value": 20, "unit": "°C"}
